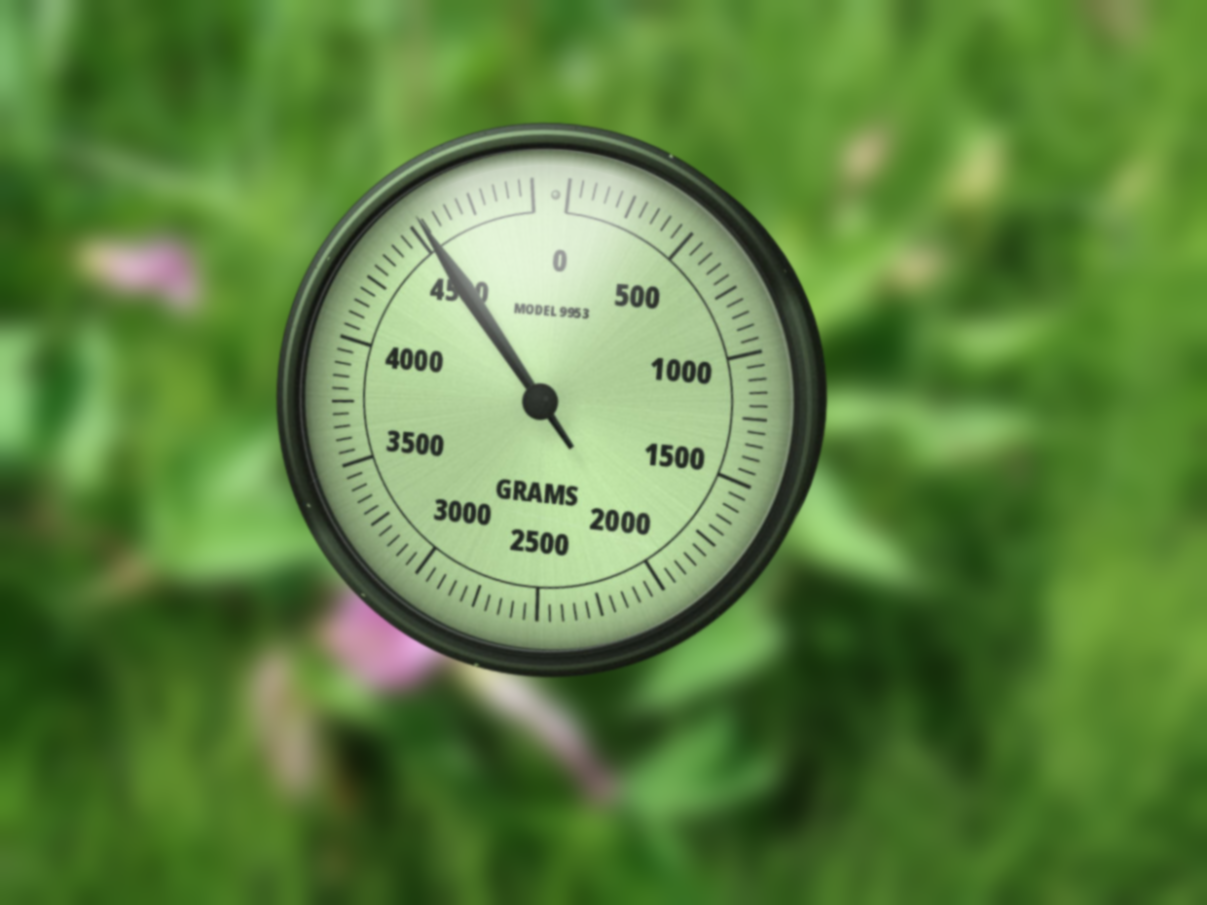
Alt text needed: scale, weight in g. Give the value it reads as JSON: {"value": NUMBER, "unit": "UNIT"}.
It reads {"value": 4550, "unit": "g"}
